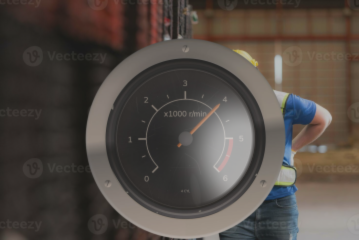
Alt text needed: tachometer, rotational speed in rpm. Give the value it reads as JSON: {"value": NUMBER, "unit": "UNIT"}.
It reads {"value": 4000, "unit": "rpm"}
